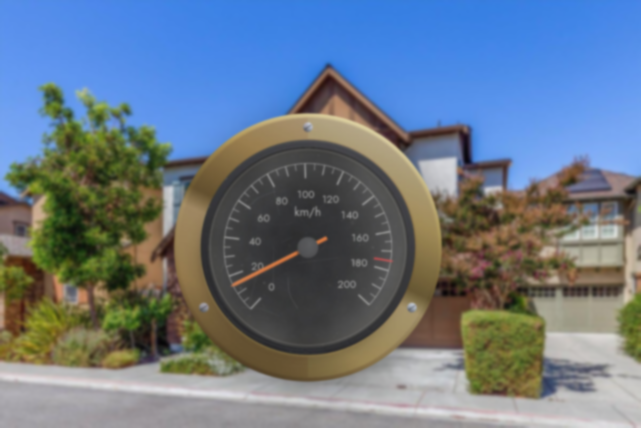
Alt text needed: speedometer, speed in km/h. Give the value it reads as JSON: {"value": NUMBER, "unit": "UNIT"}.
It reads {"value": 15, "unit": "km/h"}
